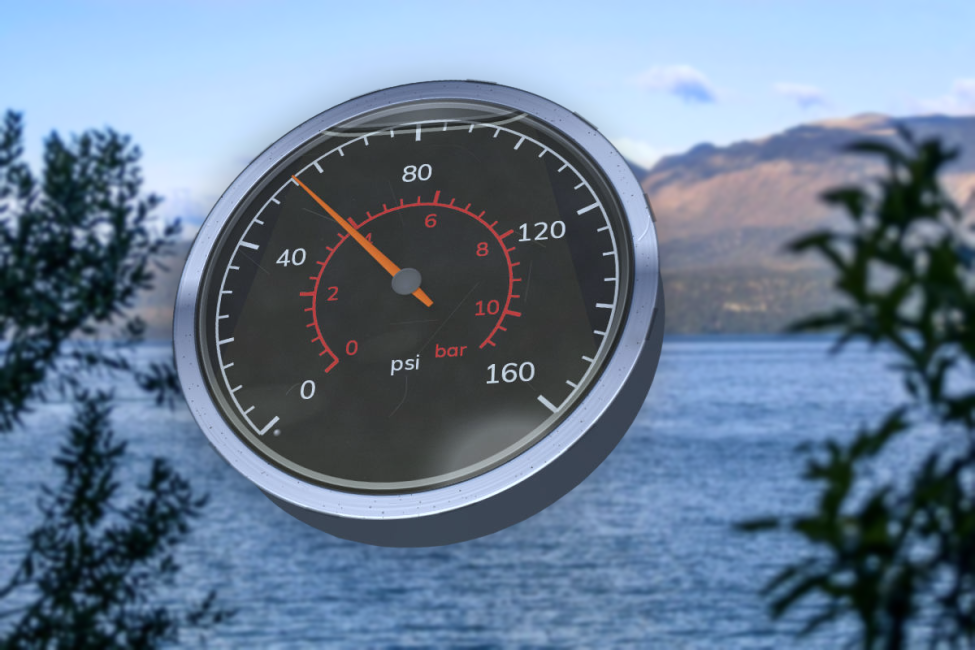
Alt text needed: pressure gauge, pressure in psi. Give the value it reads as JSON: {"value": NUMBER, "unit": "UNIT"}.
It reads {"value": 55, "unit": "psi"}
